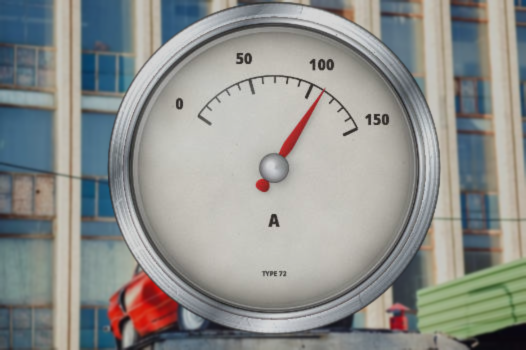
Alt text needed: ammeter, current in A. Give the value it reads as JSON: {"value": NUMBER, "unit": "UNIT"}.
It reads {"value": 110, "unit": "A"}
